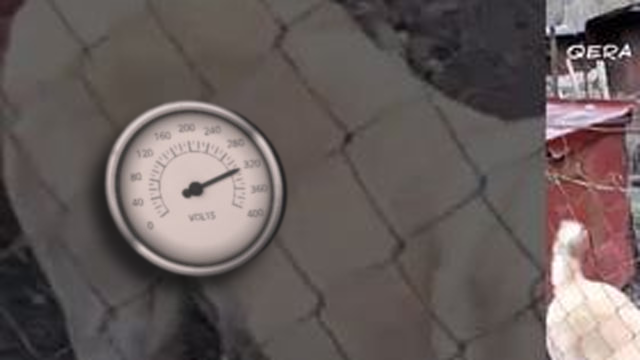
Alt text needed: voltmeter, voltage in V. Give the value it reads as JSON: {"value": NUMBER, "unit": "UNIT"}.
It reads {"value": 320, "unit": "V"}
